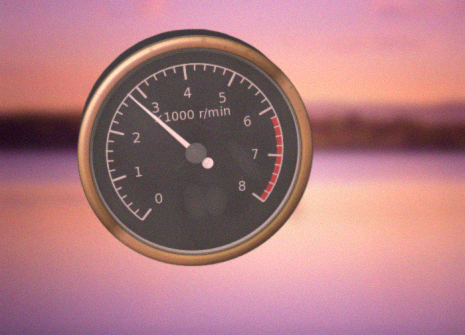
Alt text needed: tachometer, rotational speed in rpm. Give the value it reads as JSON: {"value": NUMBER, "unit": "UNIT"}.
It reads {"value": 2800, "unit": "rpm"}
